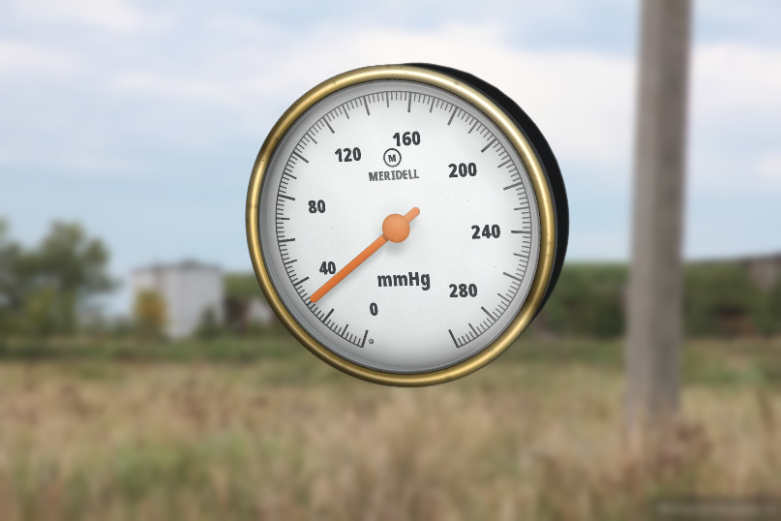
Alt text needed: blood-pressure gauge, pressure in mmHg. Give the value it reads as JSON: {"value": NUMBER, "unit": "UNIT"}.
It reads {"value": 30, "unit": "mmHg"}
